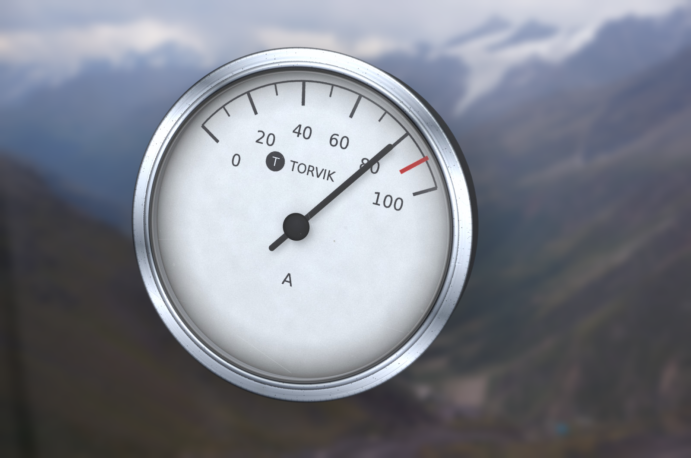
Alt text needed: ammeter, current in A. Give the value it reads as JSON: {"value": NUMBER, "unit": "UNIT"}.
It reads {"value": 80, "unit": "A"}
